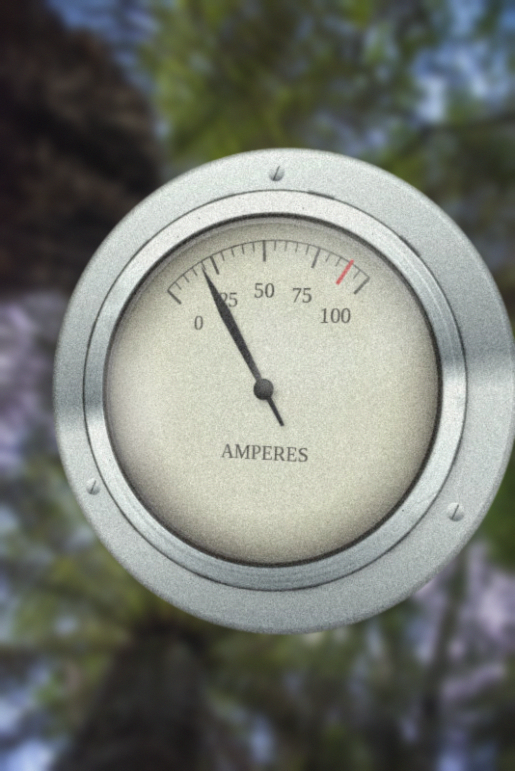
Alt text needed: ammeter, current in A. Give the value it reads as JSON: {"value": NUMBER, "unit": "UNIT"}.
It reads {"value": 20, "unit": "A"}
